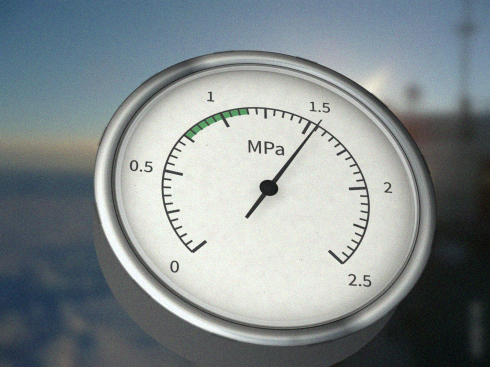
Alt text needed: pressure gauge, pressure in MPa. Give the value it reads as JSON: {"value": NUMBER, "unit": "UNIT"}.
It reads {"value": 1.55, "unit": "MPa"}
